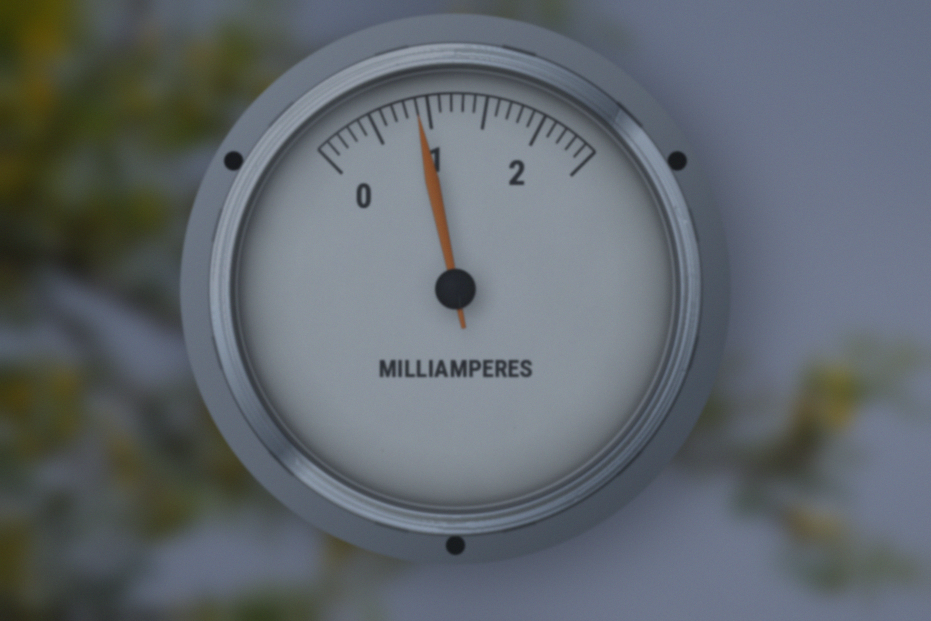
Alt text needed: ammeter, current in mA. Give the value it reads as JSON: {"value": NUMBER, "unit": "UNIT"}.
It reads {"value": 0.9, "unit": "mA"}
